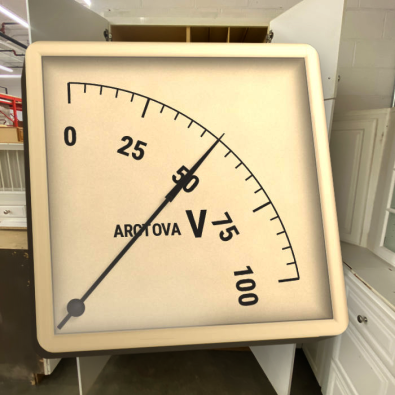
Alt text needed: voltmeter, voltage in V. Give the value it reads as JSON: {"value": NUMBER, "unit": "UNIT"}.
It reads {"value": 50, "unit": "V"}
